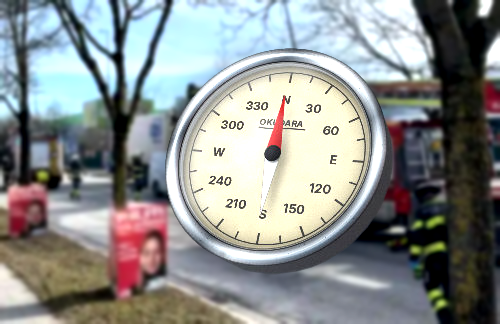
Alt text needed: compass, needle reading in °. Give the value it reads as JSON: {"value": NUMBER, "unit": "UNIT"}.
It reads {"value": 0, "unit": "°"}
